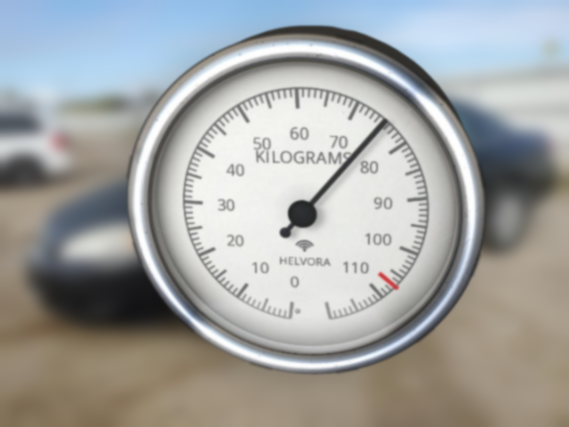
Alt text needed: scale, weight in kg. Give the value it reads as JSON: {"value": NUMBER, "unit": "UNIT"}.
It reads {"value": 75, "unit": "kg"}
